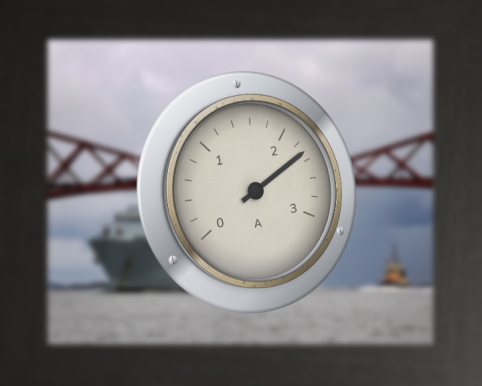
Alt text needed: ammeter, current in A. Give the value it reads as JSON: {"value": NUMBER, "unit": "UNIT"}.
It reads {"value": 2.3, "unit": "A"}
